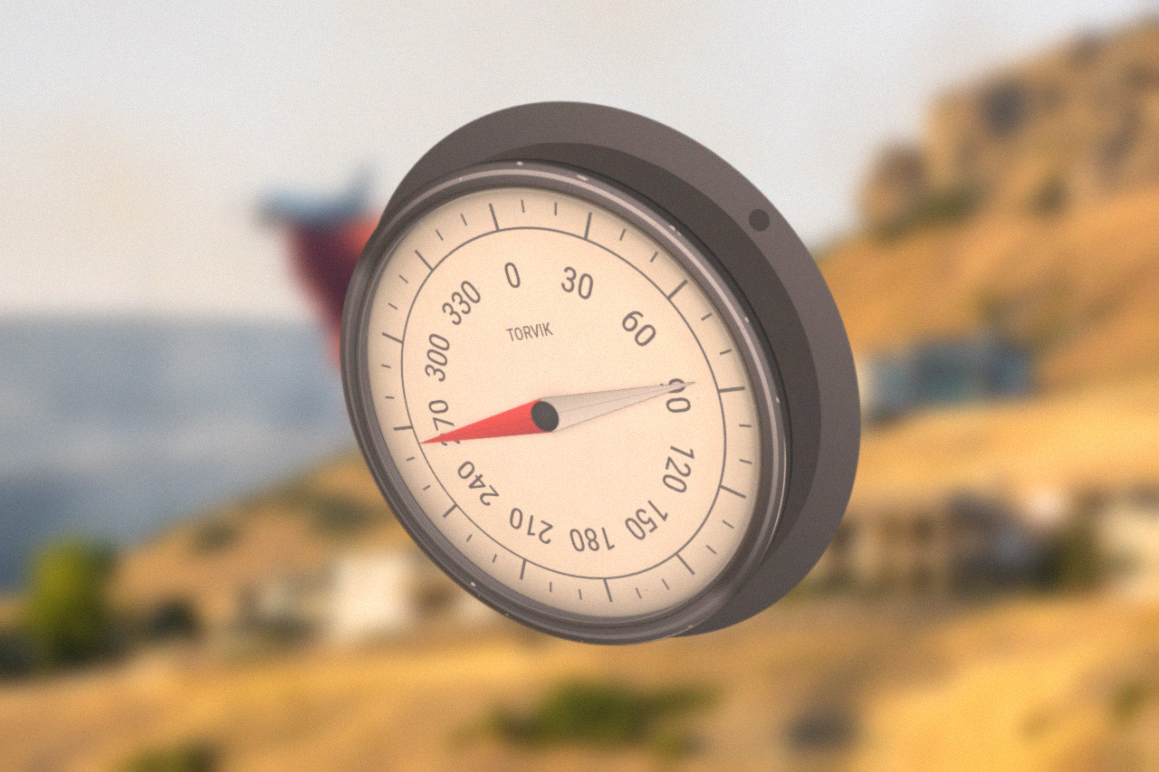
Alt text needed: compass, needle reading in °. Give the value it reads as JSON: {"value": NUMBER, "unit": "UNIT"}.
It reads {"value": 265, "unit": "°"}
